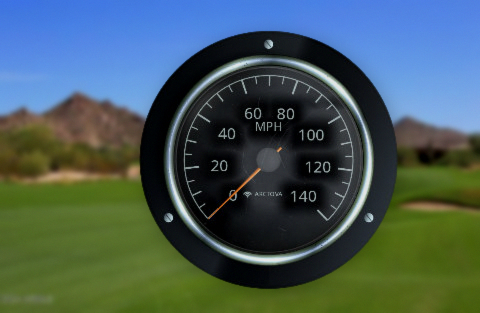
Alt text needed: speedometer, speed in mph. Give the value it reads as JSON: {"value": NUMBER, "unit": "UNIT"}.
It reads {"value": 0, "unit": "mph"}
